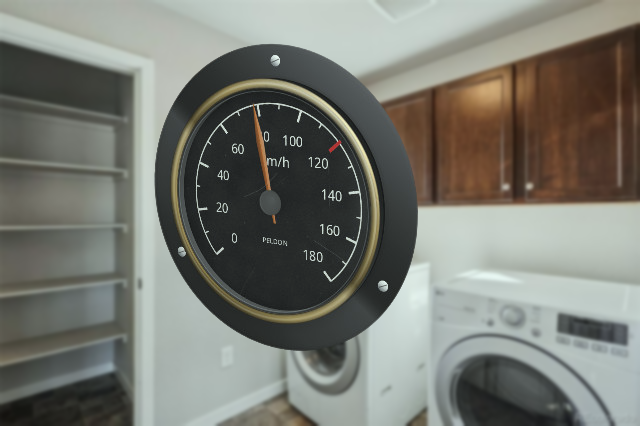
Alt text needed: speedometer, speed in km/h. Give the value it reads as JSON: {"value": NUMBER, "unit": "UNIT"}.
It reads {"value": 80, "unit": "km/h"}
